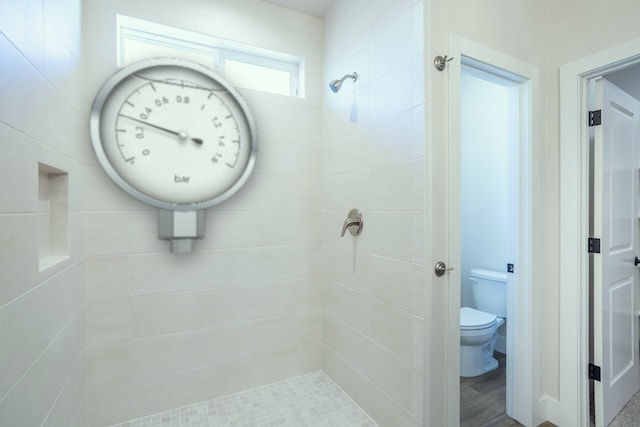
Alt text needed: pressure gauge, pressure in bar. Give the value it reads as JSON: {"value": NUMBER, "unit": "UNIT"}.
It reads {"value": 0.3, "unit": "bar"}
